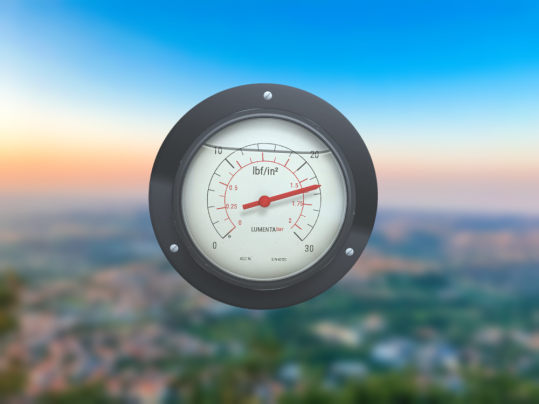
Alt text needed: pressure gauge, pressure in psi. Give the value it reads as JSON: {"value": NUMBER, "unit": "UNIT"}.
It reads {"value": 23, "unit": "psi"}
